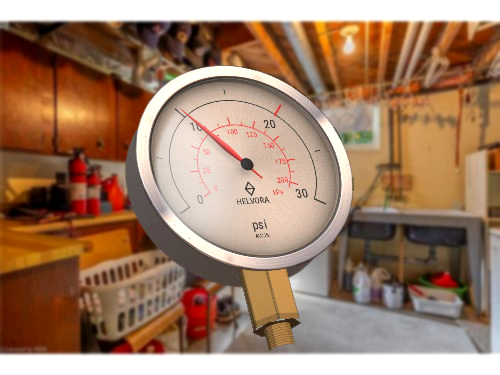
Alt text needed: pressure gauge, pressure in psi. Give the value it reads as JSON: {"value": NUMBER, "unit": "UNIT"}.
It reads {"value": 10, "unit": "psi"}
